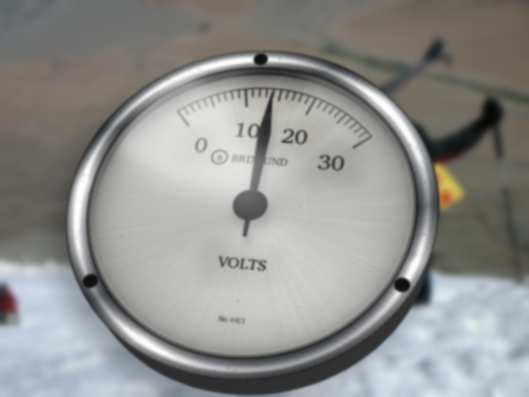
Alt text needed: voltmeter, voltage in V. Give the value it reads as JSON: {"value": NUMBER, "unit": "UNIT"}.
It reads {"value": 14, "unit": "V"}
